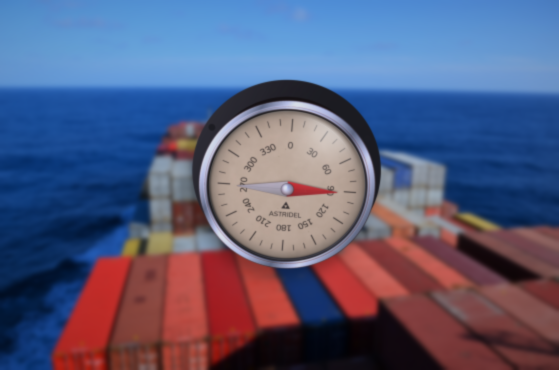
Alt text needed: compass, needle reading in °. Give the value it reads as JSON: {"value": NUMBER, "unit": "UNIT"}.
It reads {"value": 90, "unit": "°"}
